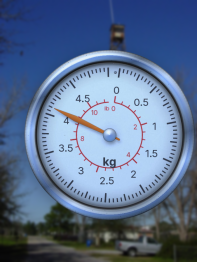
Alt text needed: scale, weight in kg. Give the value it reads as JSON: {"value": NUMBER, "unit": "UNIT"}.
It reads {"value": 4.1, "unit": "kg"}
